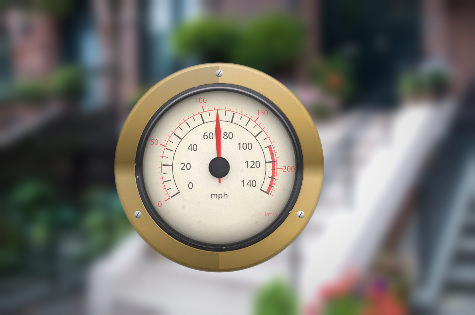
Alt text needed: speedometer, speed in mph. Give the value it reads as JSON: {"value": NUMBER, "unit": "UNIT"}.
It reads {"value": 70, "unit": "mph"}
